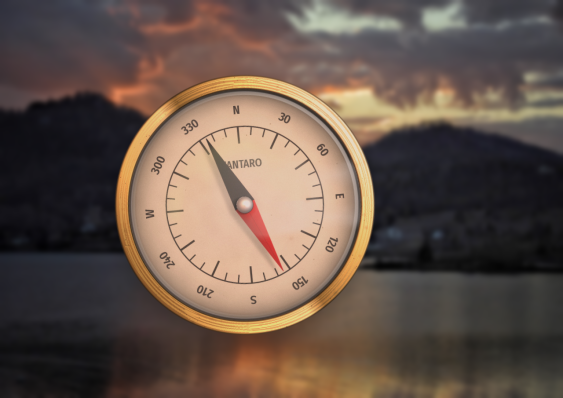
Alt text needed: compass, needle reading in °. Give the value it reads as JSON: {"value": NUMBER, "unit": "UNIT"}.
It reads {"value": 155, "unit": "°"}
